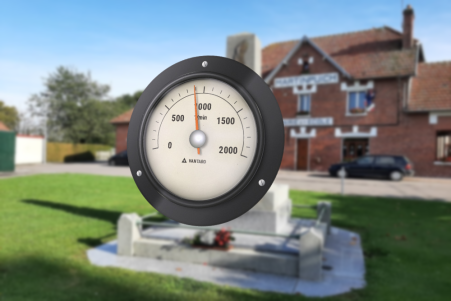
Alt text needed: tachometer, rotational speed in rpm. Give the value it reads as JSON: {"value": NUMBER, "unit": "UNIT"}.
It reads {"value": 900, "unit": "rpm"}
